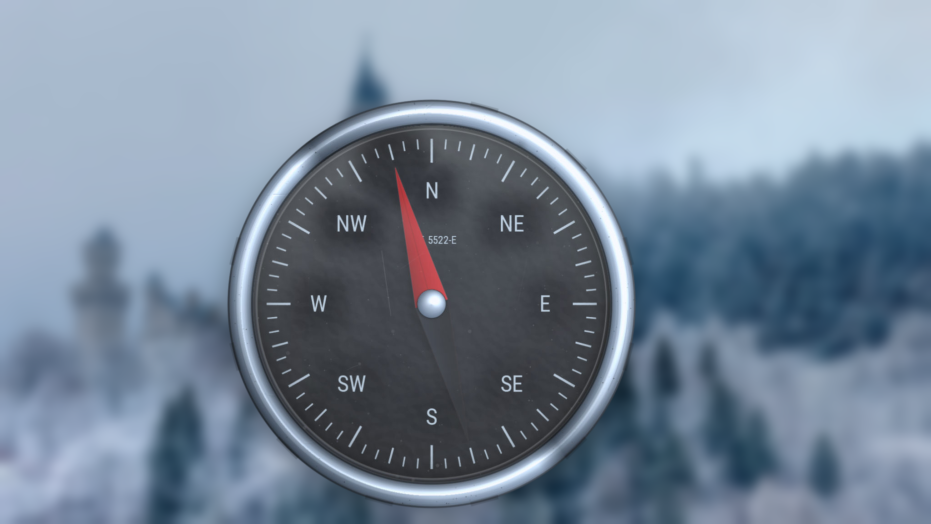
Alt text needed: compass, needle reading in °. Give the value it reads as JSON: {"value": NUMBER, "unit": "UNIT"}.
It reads {"value": 345, "unit": "°"}
